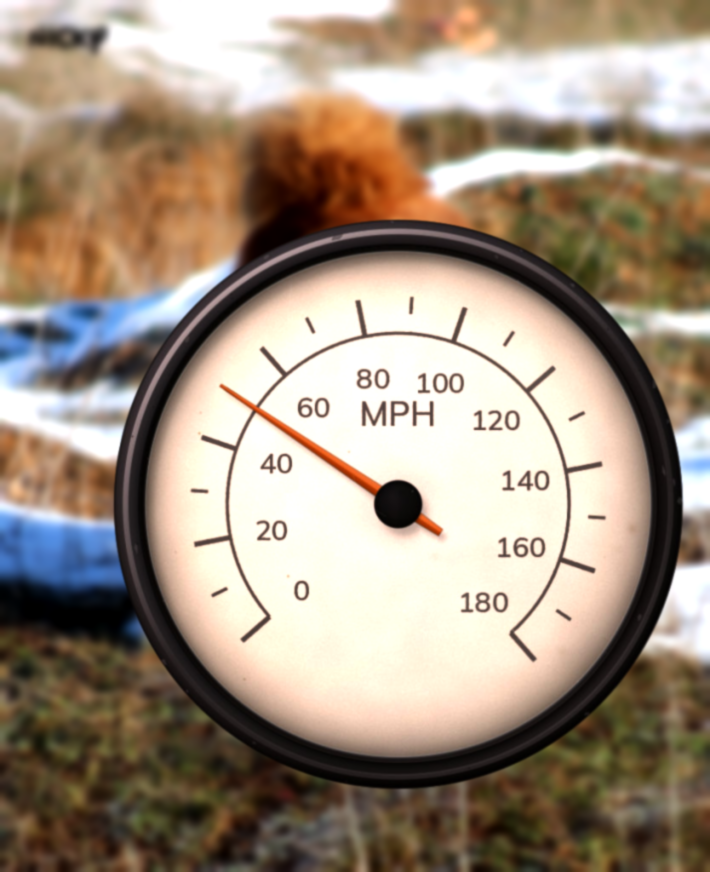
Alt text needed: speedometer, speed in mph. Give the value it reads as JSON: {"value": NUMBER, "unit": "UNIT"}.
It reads {"value": 50, "unit": "mph"}
